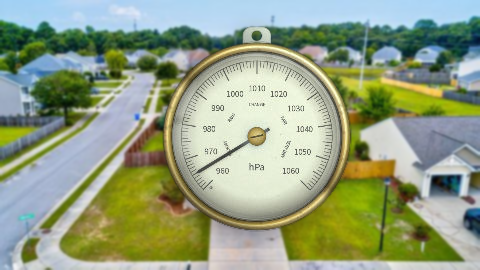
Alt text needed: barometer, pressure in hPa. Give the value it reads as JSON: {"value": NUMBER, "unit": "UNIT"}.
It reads {"value": 965, "unit": "hPa"}
